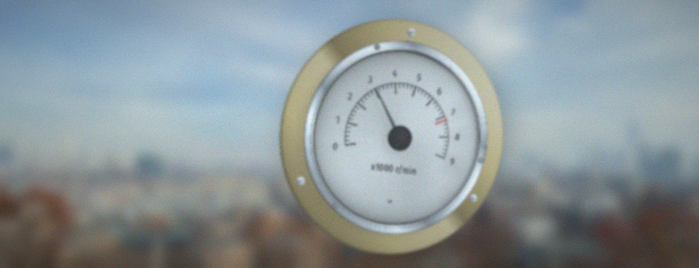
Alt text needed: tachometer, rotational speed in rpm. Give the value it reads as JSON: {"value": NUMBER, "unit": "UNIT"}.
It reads {"value": 3000, "unit": "rpm"}
